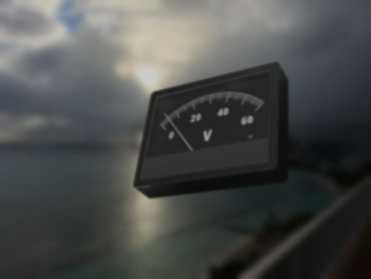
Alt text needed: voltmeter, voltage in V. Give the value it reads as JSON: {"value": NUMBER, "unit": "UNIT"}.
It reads {"value": 5, "unit": "V"}
